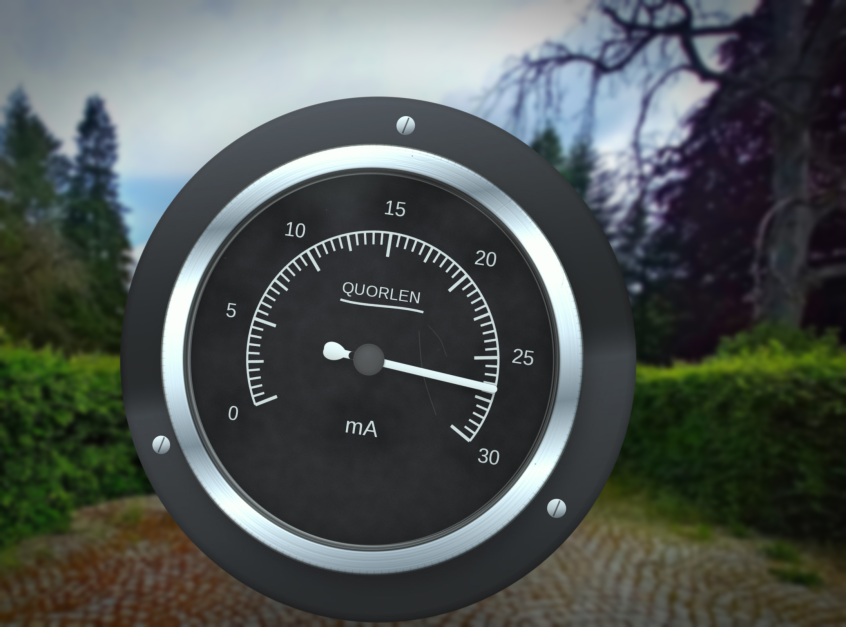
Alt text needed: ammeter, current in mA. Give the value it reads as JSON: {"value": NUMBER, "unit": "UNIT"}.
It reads {"value": 26.75, "unit": "mA"}
